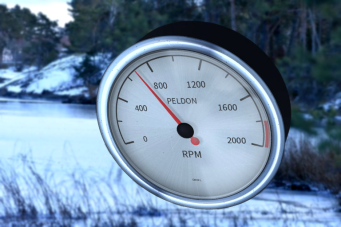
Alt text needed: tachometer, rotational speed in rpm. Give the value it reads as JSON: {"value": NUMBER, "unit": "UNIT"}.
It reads {"value": 700, "unit": "rpm"}
